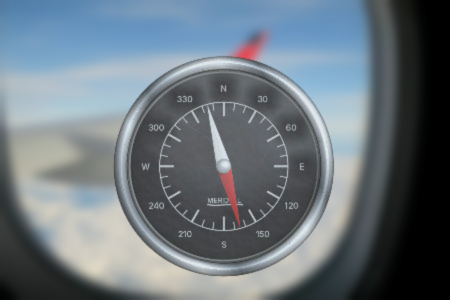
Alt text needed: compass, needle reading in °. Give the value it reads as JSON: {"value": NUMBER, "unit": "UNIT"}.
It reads {"value": 165, "unit": "°"}
